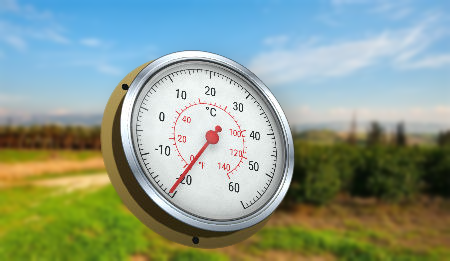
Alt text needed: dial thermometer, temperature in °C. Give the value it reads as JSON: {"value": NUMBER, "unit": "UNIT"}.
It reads {"value": -19, "unit": "°C"}
